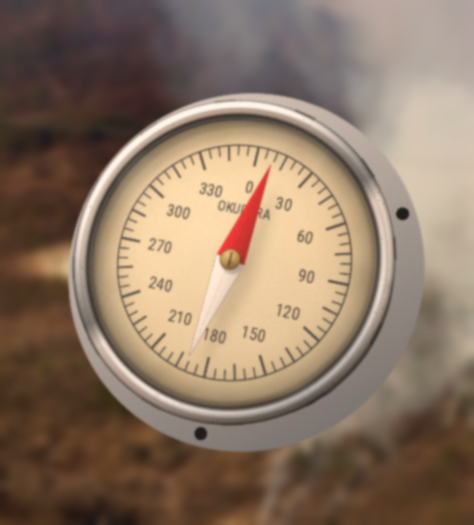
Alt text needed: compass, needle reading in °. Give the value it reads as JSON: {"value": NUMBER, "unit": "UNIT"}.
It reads {"value": 10, "unit": "°"}
